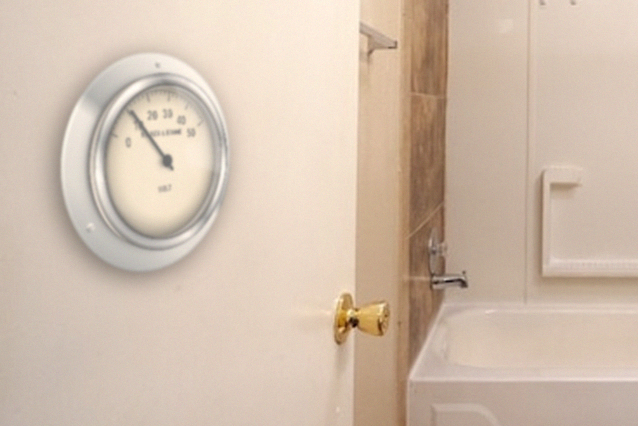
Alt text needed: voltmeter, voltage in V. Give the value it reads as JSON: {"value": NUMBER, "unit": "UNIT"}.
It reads {"value": 10, "unit": "V"}
